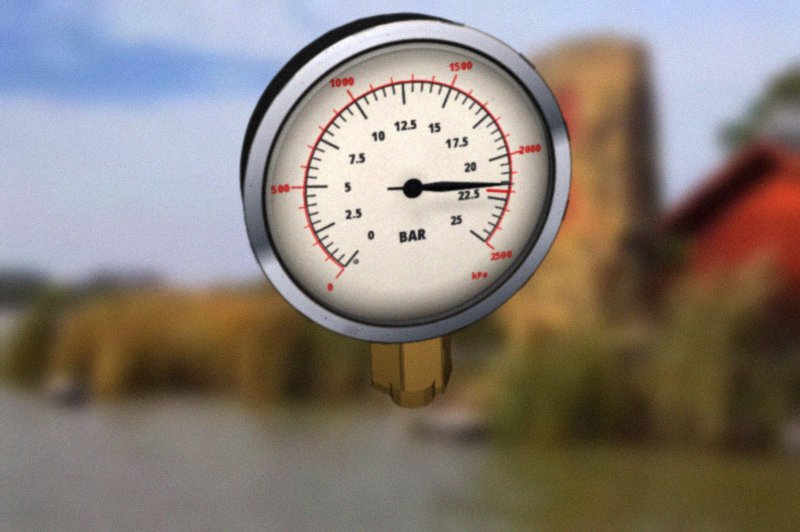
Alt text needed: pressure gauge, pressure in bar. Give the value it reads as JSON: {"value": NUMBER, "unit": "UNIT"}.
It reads {"value": 21.5, "unit": "bar"}
